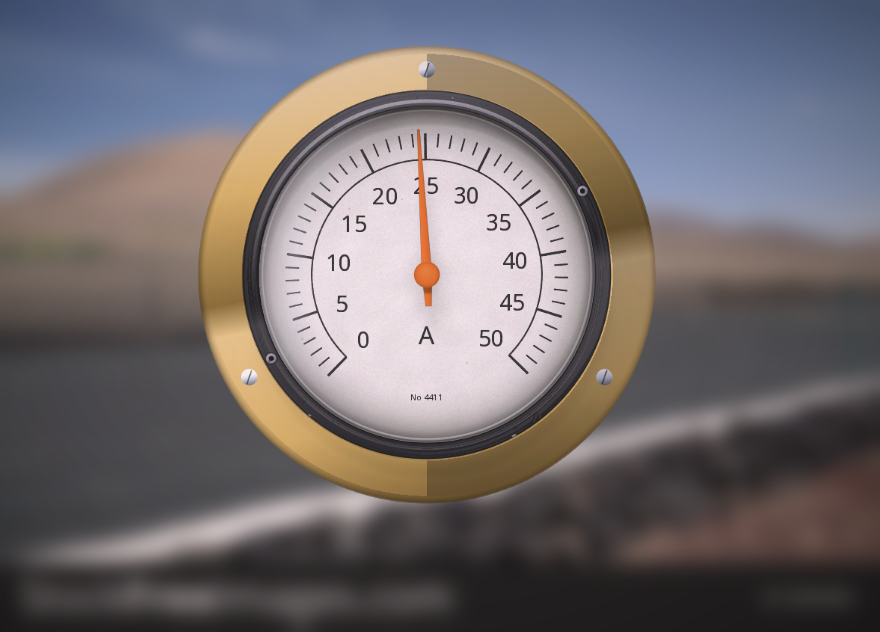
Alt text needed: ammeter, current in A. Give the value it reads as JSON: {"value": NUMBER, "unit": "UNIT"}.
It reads {"value": 24.5, "unit": "A"}
